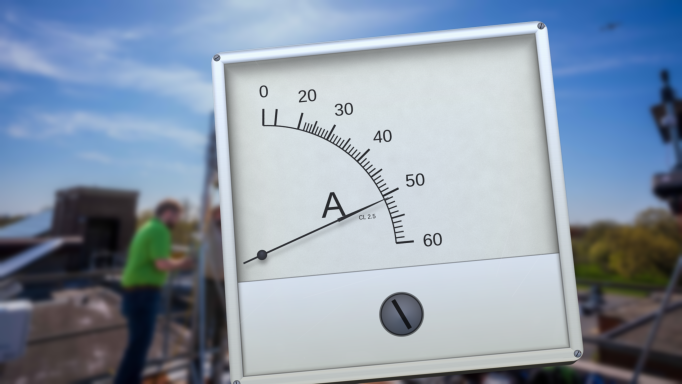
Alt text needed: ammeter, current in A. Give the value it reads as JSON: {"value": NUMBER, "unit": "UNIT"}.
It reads {"value": 51, "unit": "A"}
